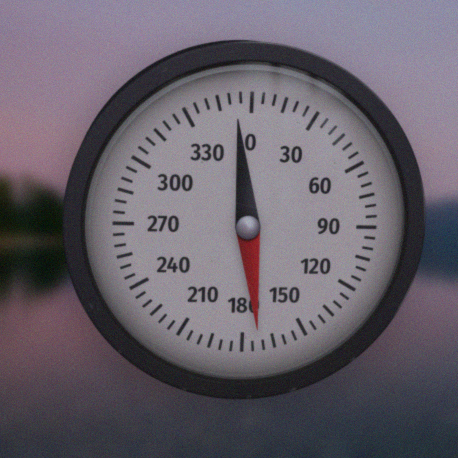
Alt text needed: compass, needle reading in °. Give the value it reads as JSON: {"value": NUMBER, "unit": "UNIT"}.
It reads {"value": 172.5, "unit": "°"}
